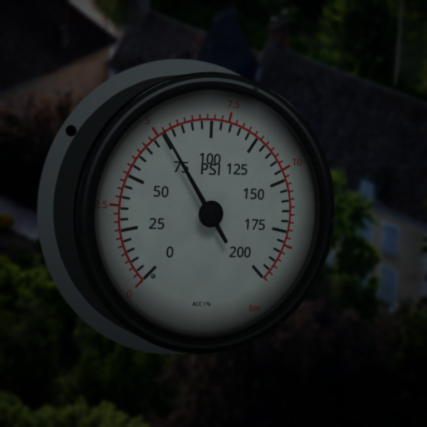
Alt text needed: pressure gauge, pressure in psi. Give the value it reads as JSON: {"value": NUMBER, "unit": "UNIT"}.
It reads {"value": 75, "unit": "psi"}
